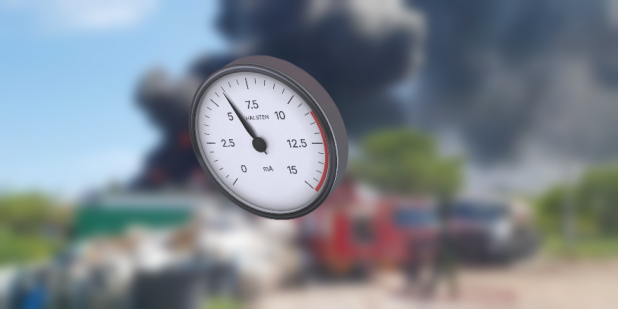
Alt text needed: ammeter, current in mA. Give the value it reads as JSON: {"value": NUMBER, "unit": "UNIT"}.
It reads {"value": 6, "unit": "mA"}
